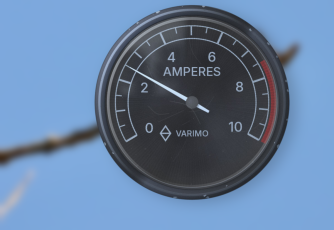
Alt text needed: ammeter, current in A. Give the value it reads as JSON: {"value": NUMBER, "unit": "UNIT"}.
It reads {"value": 2.5, "unit": "A"}
